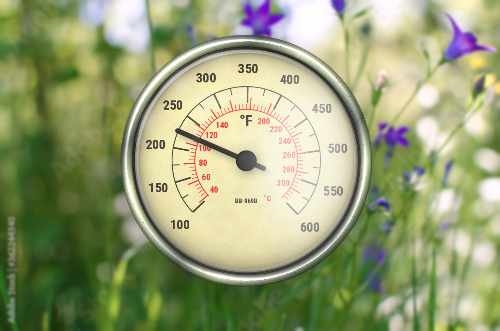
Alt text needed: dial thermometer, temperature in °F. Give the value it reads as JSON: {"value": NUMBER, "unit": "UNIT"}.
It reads {"value": 225, "unit": "°F"}
